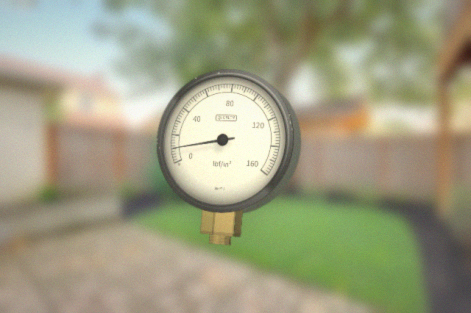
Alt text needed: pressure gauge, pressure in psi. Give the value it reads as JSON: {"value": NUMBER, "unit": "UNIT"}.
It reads {"value": 10, "unit": "psi"}
